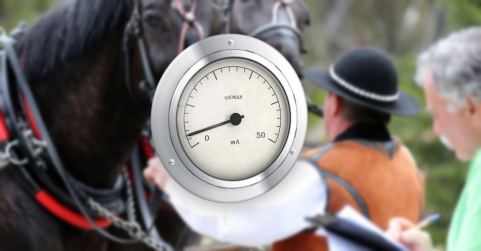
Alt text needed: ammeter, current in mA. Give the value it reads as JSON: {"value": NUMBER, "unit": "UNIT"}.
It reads {"value": 3, "unit": "mA"}
